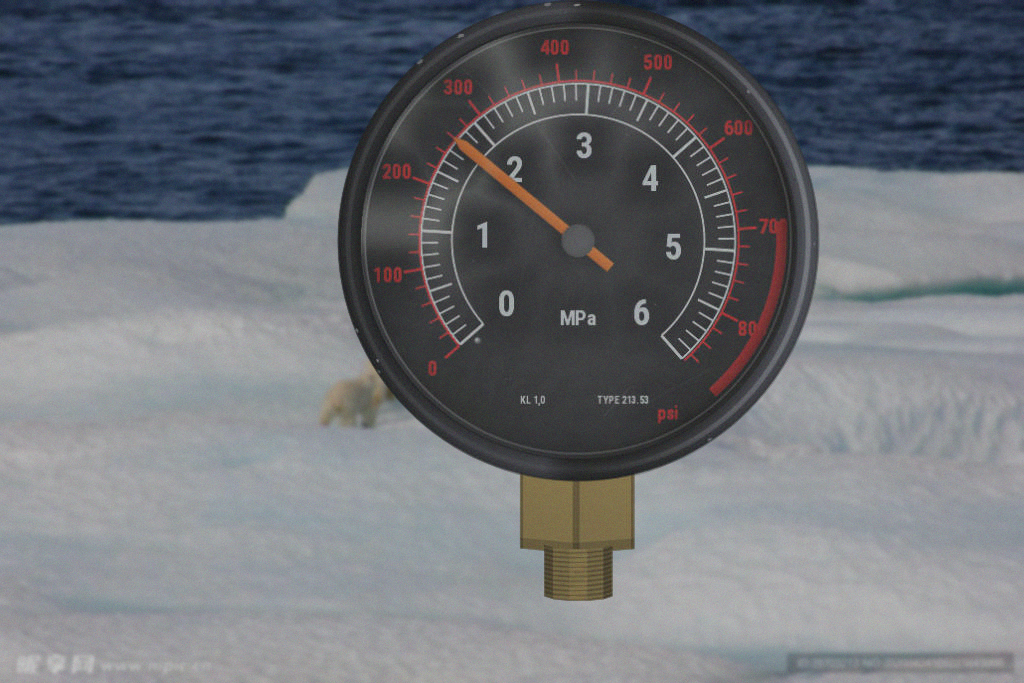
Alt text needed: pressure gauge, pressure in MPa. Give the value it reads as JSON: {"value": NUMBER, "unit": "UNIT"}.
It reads {"value": 1.8, "unit": "MPa"}
